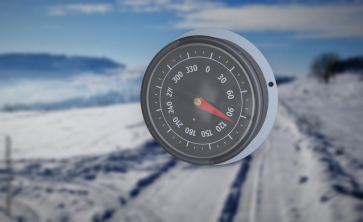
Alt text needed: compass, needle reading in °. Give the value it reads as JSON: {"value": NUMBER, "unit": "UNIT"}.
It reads {"value": 100, "unit": "°"}
